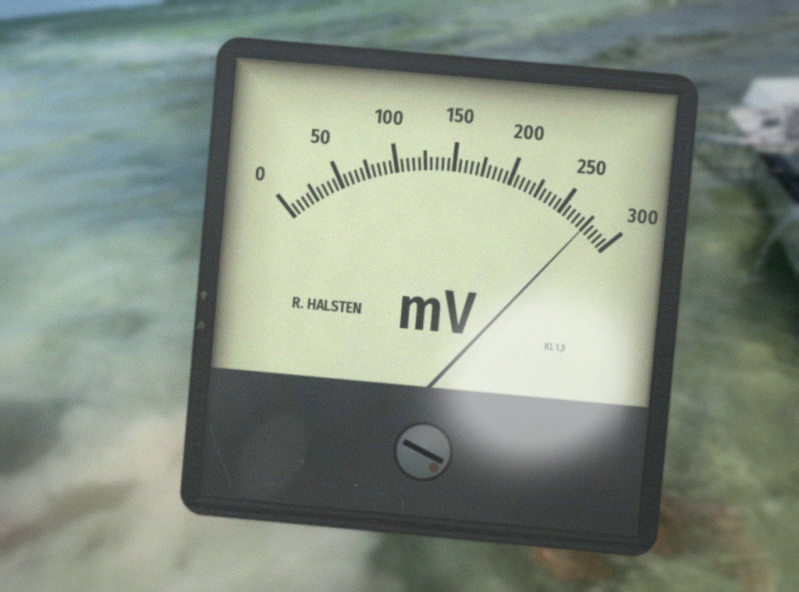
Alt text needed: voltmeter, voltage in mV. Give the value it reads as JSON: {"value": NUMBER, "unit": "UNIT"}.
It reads {"value": 275, "unit": "mV"}
